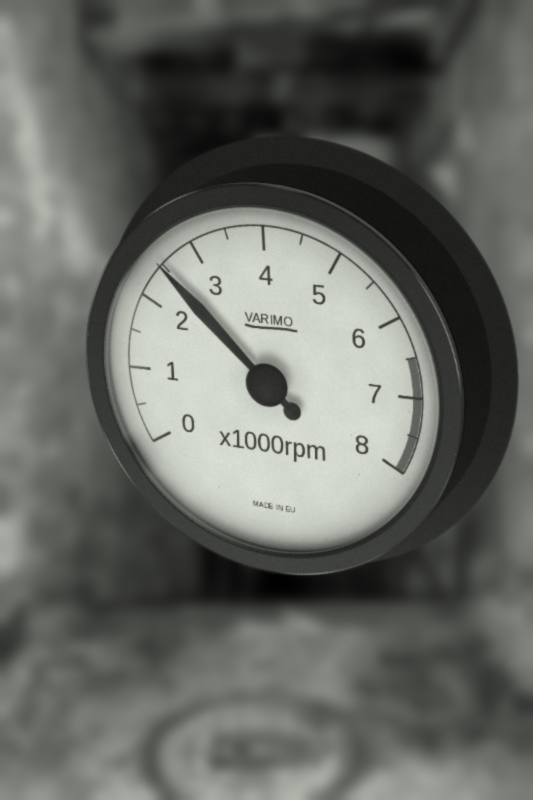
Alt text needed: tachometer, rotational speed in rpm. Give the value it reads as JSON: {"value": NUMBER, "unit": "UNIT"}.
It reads {"value": 2500, "unit": "rpm"}
